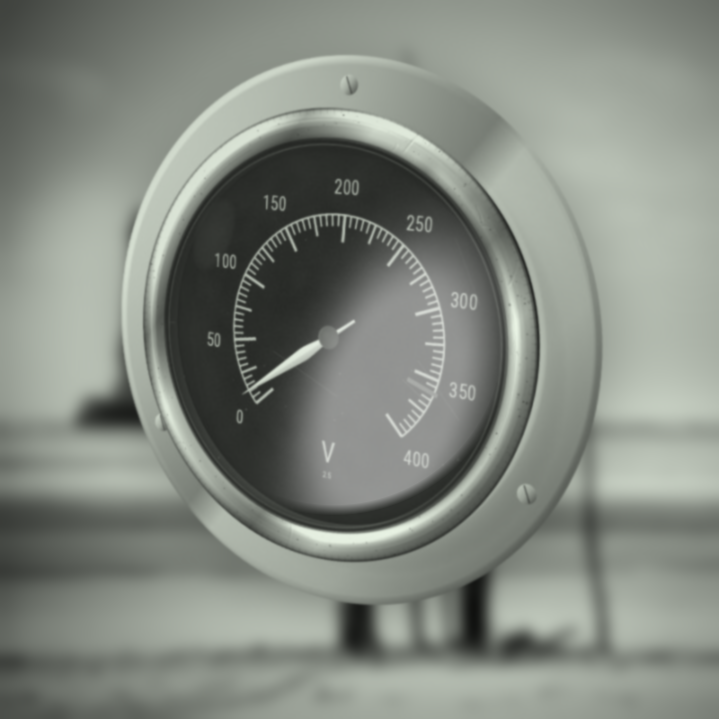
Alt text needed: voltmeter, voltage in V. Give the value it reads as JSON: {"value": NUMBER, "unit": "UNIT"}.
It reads {"value": 10, "unit": "V"}
